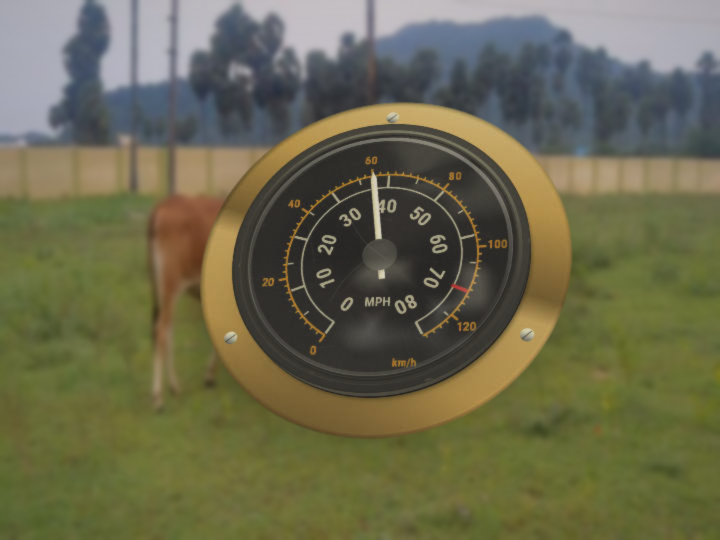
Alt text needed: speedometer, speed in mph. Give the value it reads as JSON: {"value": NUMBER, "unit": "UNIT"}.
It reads {"value": 37.5, "unit": "mph"}
